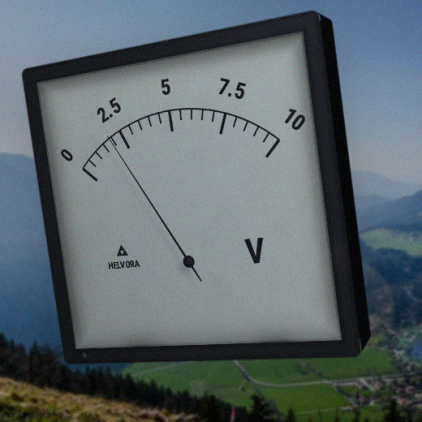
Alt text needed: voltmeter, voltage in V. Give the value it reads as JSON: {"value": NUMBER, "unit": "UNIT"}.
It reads {"value": 2, "unit": "V"}
